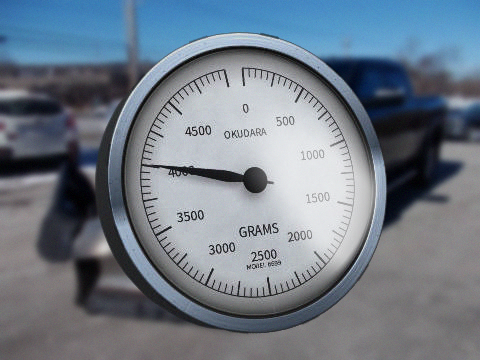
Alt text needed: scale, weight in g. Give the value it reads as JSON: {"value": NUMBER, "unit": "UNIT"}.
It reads {"value": 4000, "unit": "g"}
